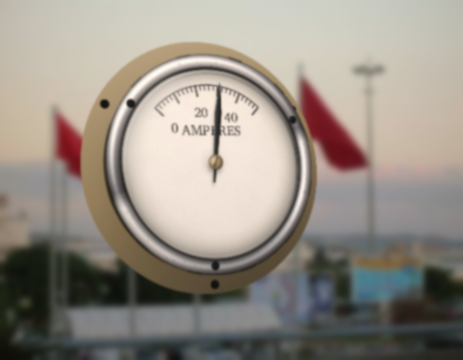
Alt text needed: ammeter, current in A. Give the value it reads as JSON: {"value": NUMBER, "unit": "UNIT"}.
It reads {"value": 30, "unit": "A"}
